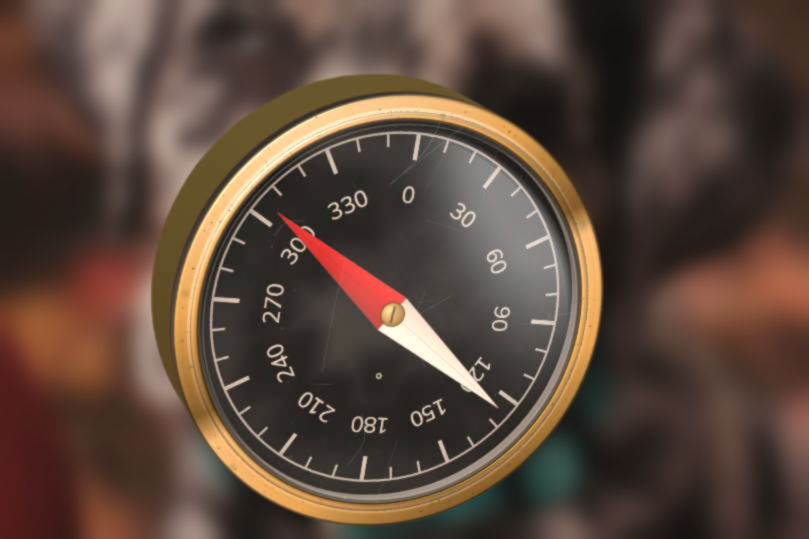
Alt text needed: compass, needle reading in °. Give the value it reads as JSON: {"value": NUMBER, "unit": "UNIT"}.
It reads {"value": 305, "unit": "°"}
